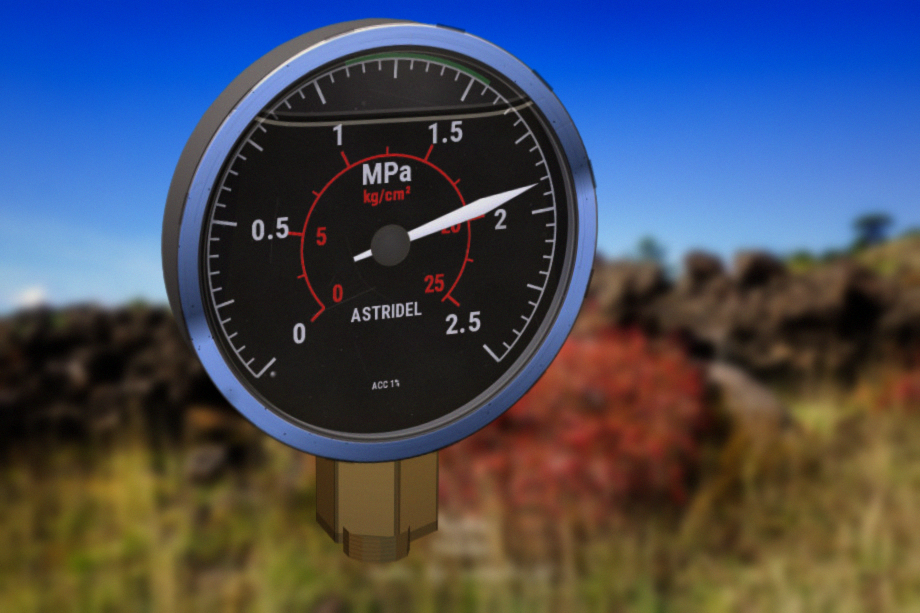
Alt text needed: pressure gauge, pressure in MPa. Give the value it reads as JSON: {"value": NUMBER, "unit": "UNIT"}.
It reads {"value": 1.9, "unit": "MPa"}
